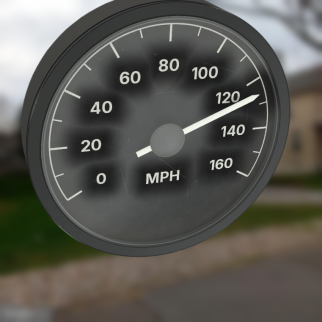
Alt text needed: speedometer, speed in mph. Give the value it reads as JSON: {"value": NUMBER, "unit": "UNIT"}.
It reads {"value": 125, "unit": "mph"}
